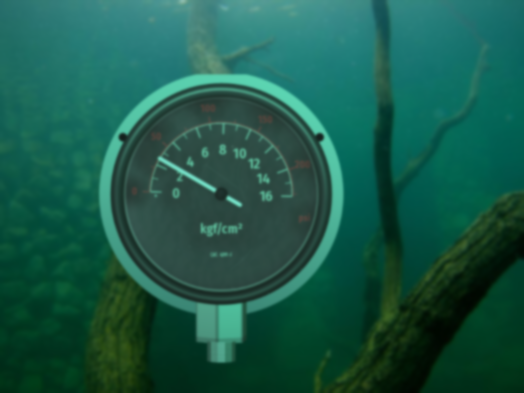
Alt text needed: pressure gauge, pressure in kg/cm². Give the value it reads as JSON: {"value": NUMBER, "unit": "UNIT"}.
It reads {"value": 2.5, "unit": "kg/cm²"}
